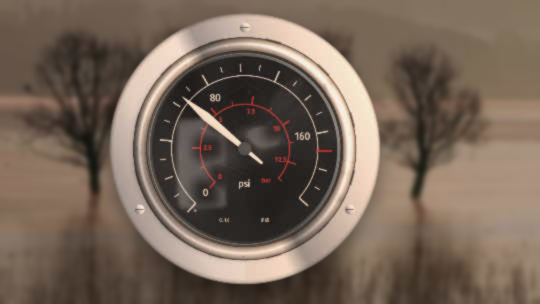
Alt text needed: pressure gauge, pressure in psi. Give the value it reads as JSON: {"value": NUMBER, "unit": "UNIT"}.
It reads {"value": 65, "unit": "psi"}
